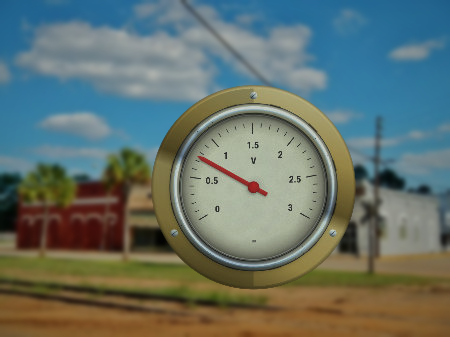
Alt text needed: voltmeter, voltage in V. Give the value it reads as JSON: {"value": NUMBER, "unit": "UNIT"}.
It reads {"value": 0.75, "unit": "V"}
